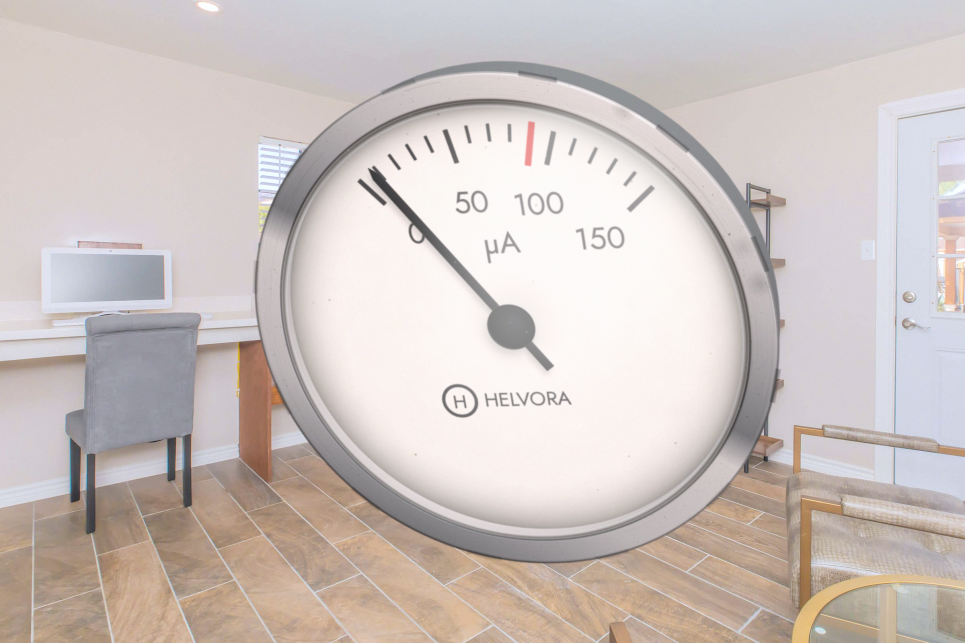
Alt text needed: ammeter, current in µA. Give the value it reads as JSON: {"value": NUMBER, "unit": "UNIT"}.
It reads {"value": 10, "unit": "µA"}
